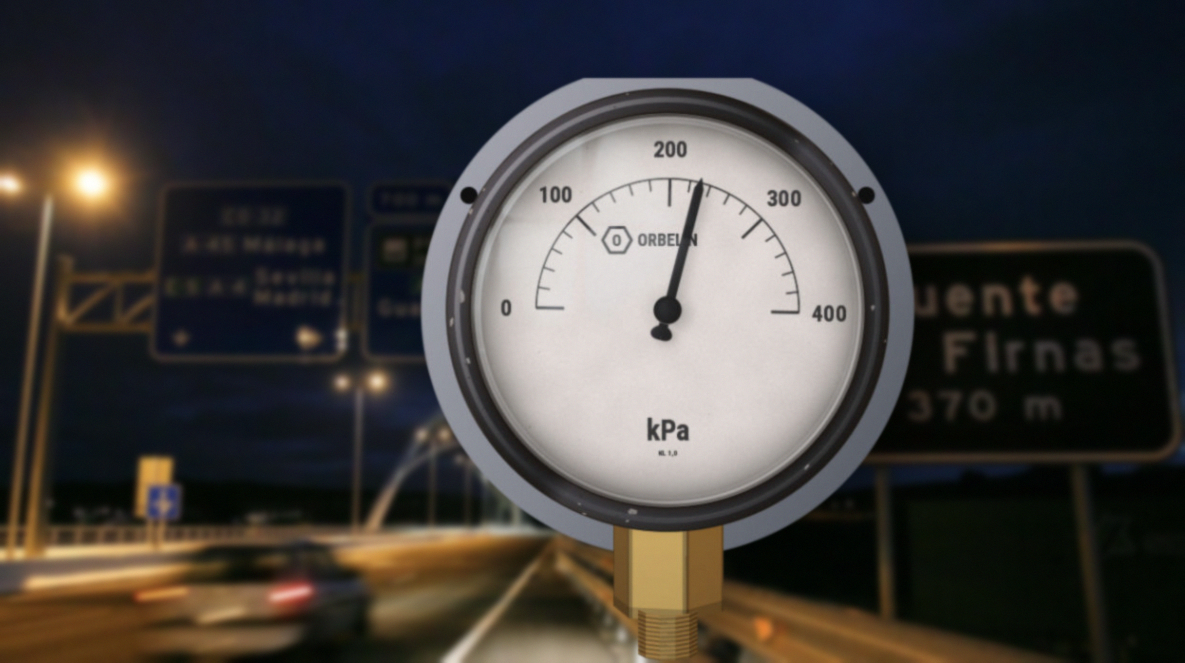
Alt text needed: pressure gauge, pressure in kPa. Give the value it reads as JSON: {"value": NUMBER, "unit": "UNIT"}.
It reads {"value": 230, "unit": "kPa"}
